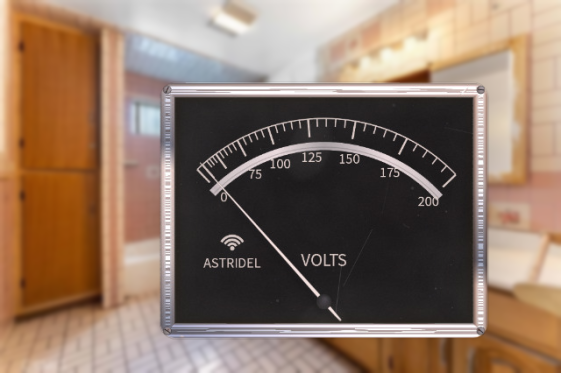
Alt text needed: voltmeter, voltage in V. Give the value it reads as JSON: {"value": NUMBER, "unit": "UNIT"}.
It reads {"value": 25, "unit": "V"}
